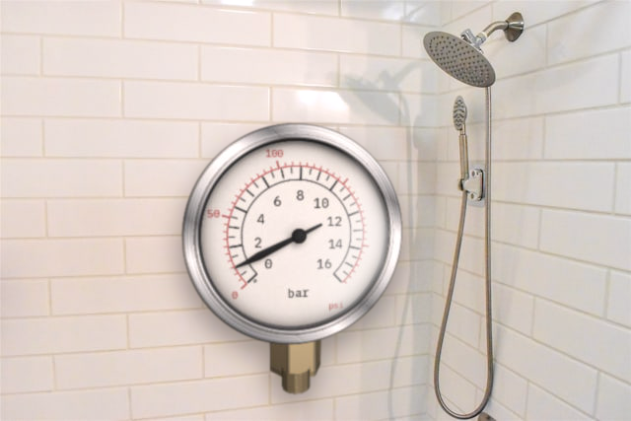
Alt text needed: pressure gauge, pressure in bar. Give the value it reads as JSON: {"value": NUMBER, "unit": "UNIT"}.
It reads {"value": 1, "unit": "bar"}
